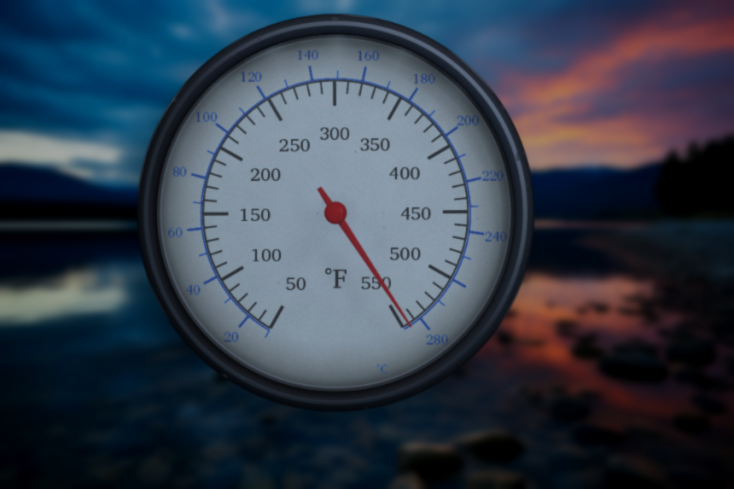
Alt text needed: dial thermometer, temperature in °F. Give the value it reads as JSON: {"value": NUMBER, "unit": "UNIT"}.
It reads {"value": 545, "unit": "°F"}
